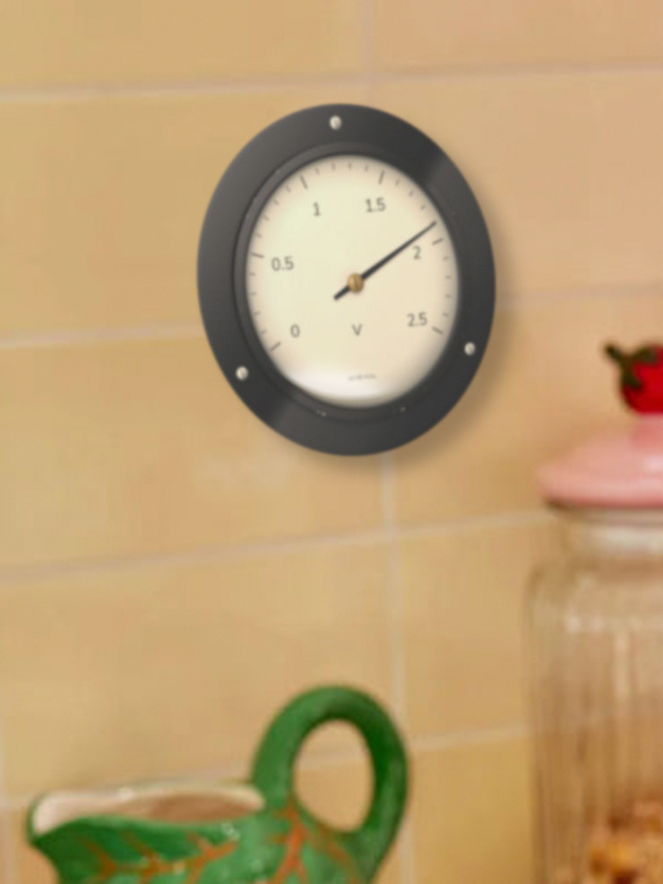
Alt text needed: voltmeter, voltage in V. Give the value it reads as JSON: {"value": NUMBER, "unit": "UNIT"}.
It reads {"value": 1.9, "unit": "V"}
